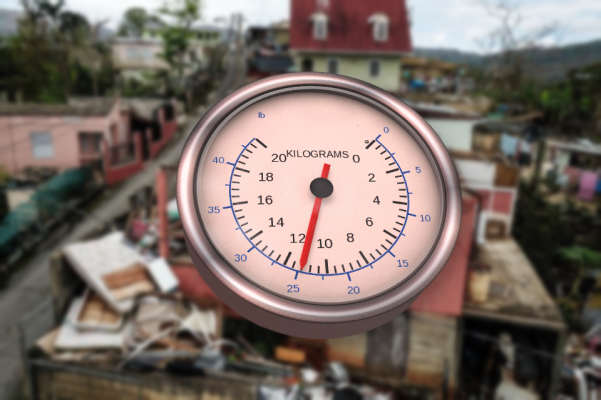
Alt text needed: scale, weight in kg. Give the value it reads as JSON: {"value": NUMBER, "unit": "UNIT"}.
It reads {"value": 11.2, "unit": "kg"}
